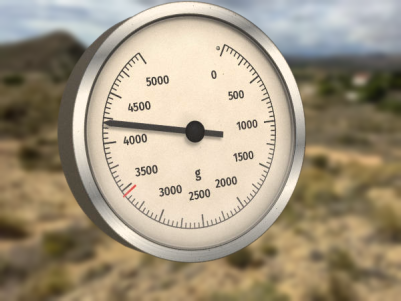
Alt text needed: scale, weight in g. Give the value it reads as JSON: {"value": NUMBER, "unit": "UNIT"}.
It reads {"value": 4200, "unit": "g"}
